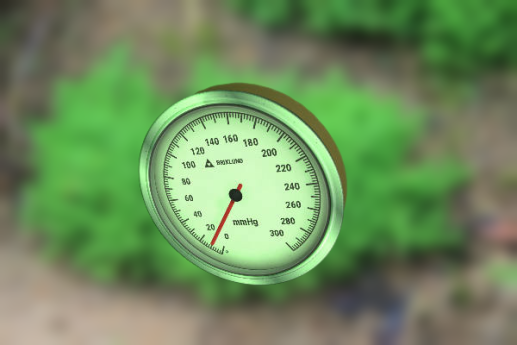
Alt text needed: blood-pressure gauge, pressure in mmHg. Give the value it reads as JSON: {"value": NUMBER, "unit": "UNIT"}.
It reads {"value": 10, "unit": "mmHg"}
